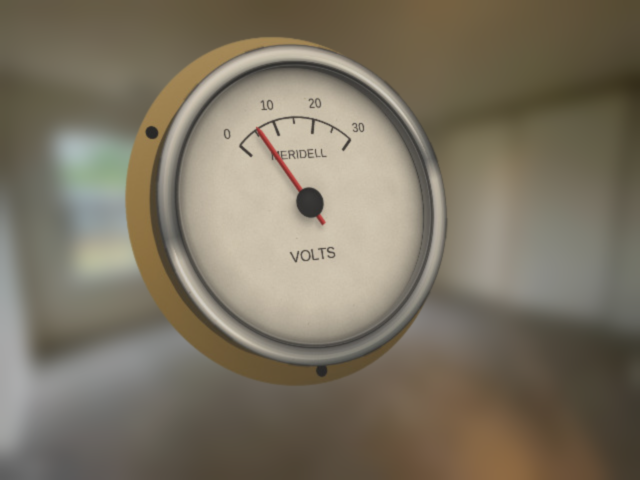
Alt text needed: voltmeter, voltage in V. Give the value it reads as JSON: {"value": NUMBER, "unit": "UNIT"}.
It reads {"value": 5, "unit": "V"}
